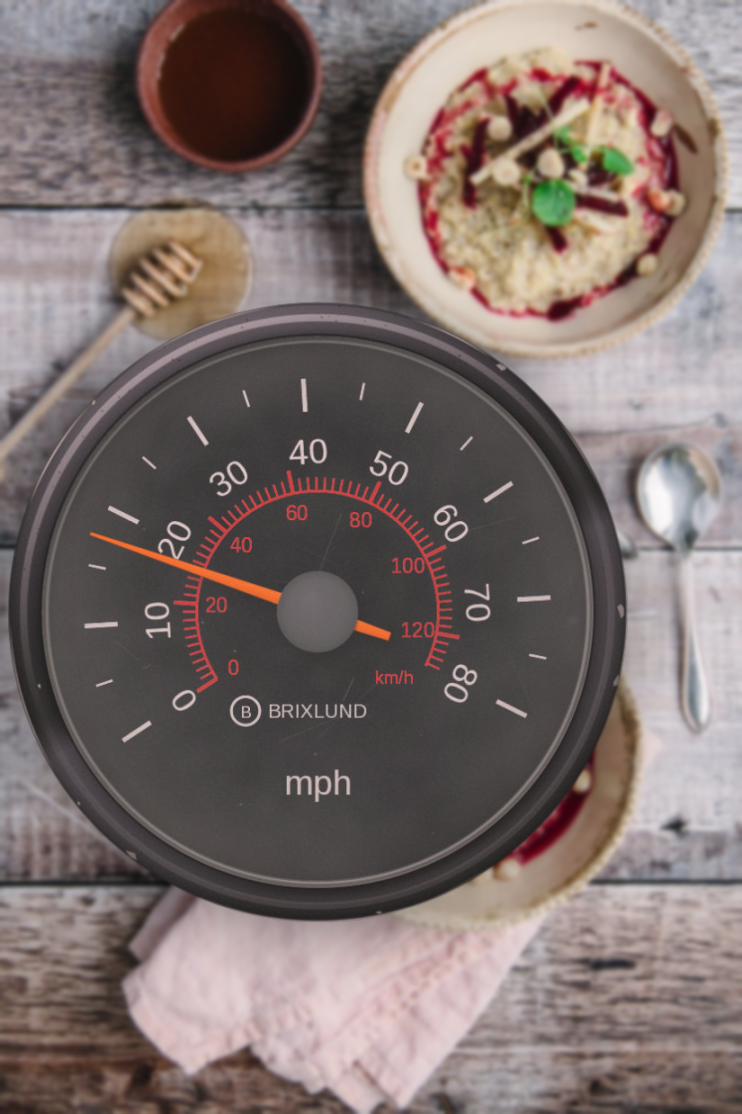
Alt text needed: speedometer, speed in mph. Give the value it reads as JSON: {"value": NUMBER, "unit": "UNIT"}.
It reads {"value": 17.5, "unit": "mph"}
